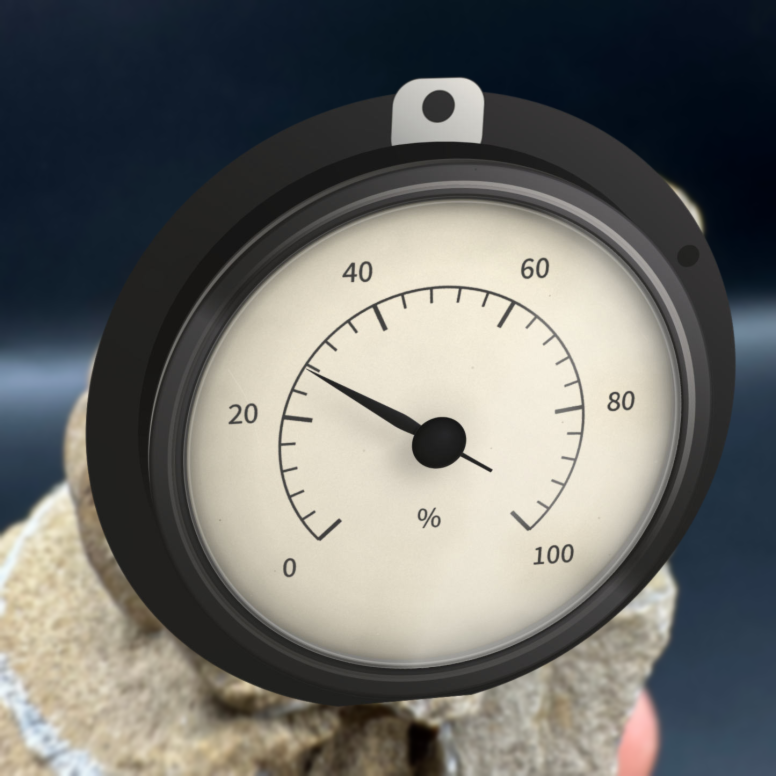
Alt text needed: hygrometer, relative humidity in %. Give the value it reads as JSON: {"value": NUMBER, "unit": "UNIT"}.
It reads {"value": 28, "unit": "%"}
